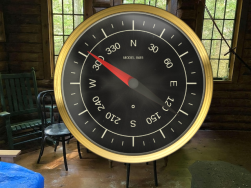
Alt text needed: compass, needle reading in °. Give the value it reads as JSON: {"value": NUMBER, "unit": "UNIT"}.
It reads {"value": 305, "unit": "°"}
